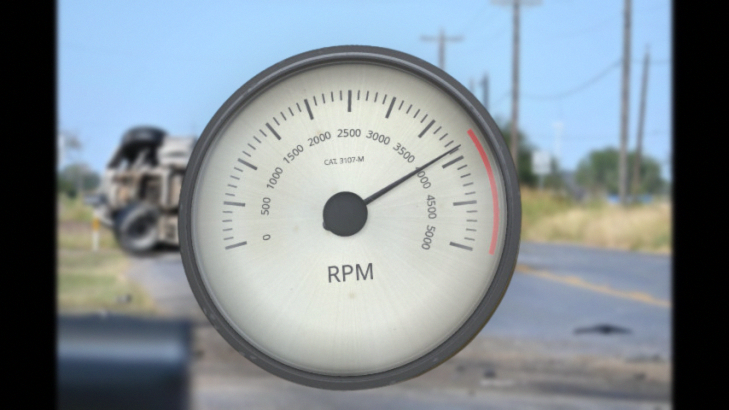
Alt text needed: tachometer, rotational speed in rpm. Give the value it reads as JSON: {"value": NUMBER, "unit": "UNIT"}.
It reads {"value": 3900, "unit": "rpm"}
